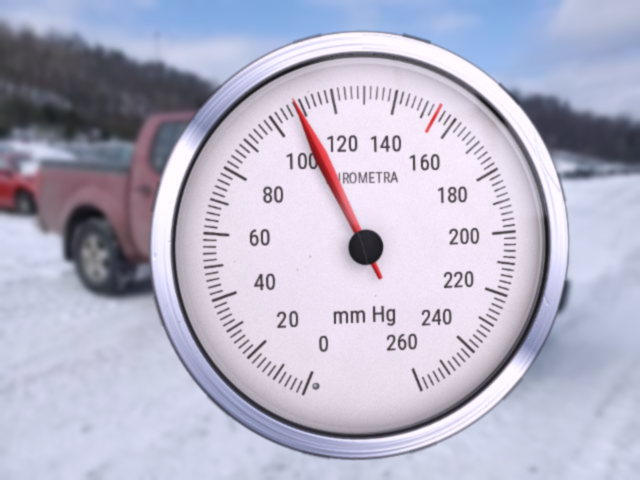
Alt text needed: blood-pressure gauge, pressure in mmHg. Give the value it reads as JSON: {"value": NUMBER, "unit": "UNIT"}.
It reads {"value": 108, "unit": "mmHg"}
